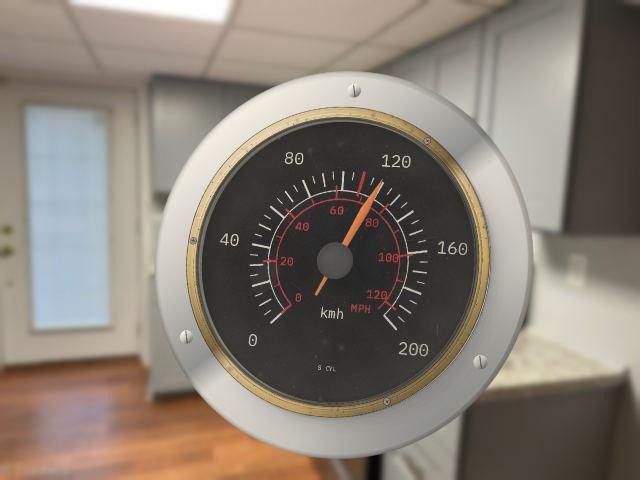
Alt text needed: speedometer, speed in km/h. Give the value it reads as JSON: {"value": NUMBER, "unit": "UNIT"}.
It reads {"value": 120, "unit": "km/h"}
